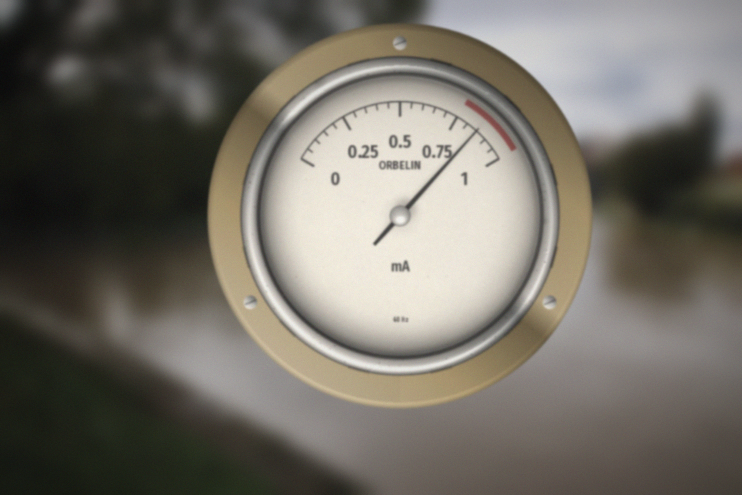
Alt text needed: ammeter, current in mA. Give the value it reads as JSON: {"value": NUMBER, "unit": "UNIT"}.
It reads {"value": 0.85, "unit": "mA"}
